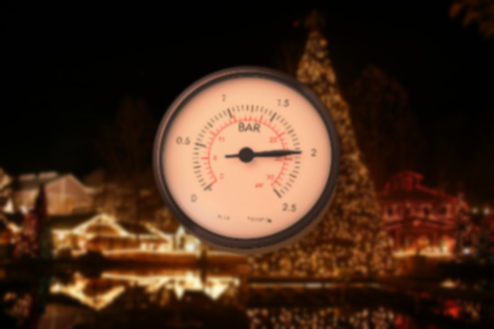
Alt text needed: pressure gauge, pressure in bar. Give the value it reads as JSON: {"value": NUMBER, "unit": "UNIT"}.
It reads {"value": 2, "unit": "bar"}
